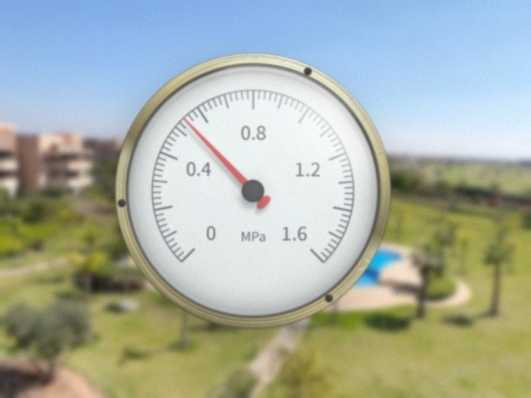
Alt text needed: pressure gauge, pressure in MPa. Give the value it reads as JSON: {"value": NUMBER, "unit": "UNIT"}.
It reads {"value": 0.54, "unit": "MPa"}
